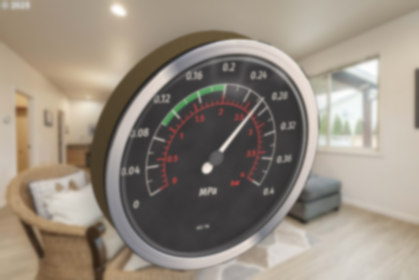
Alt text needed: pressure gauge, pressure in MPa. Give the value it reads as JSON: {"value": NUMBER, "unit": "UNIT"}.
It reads {"value": 0.26, "unit": "MPa"}
